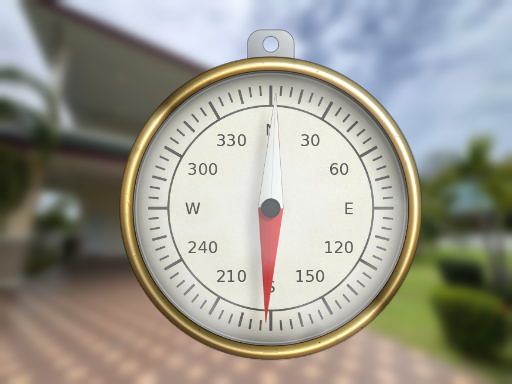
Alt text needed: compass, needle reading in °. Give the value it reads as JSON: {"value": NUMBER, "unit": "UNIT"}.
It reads {"value": 182.5, "unit": "°"}
